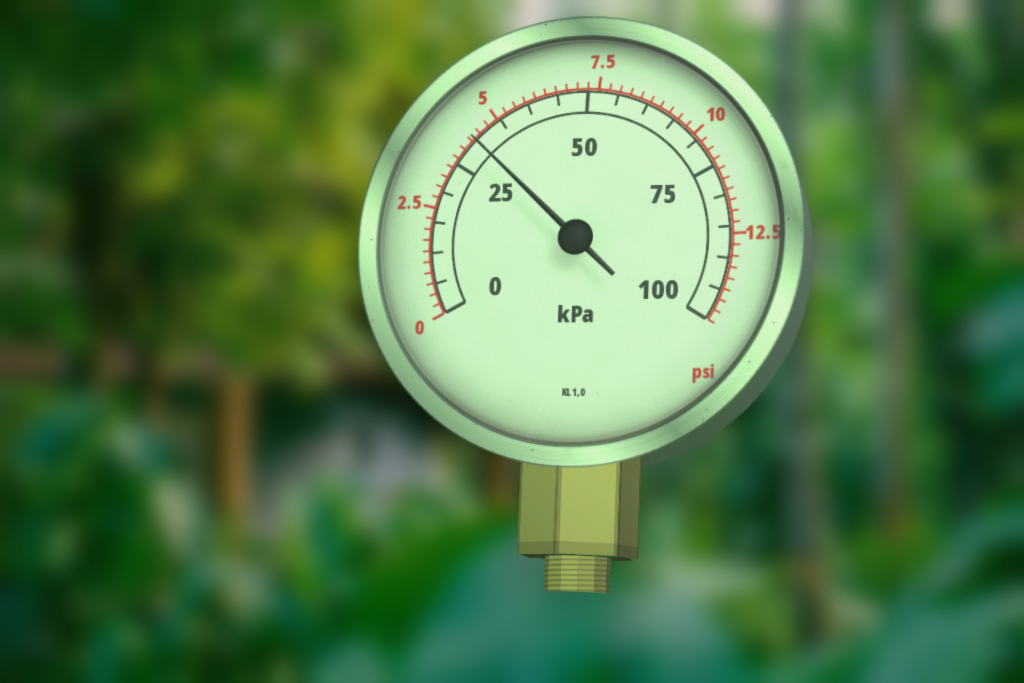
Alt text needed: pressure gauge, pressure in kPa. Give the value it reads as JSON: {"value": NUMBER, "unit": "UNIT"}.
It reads {"value": 30, "unit": "kPa"}
